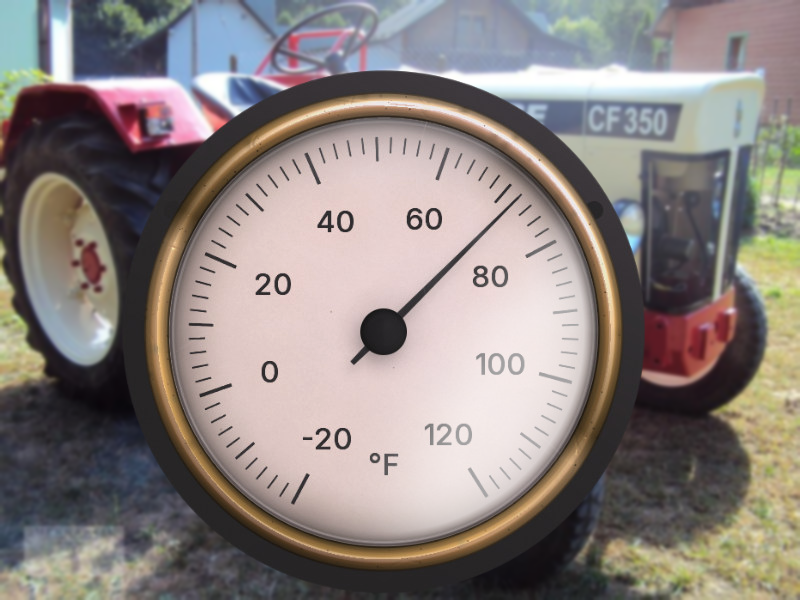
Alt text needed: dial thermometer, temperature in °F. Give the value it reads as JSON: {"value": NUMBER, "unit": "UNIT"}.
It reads {"value": 72, "unit": "°F"}
